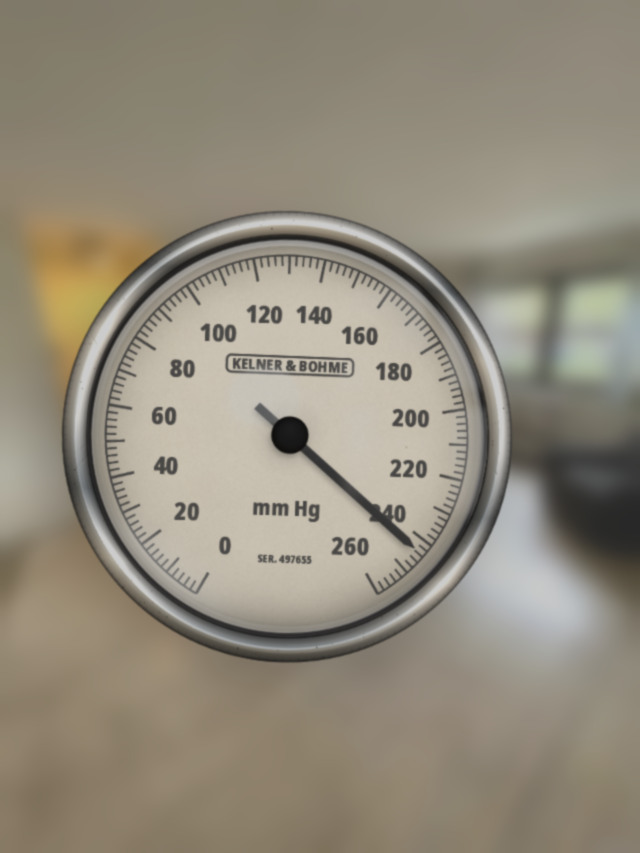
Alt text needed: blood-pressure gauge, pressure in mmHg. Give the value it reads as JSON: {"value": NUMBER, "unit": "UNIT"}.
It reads {"value": 244, "unit": "mmHg"}
